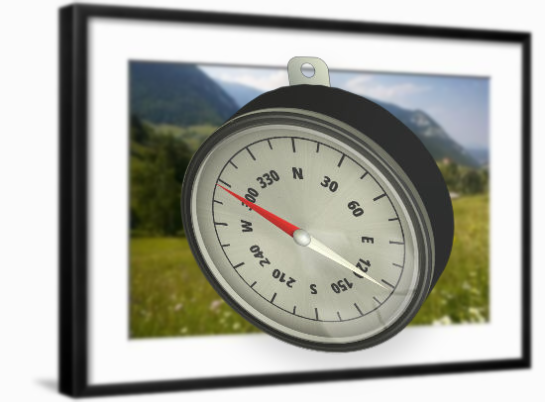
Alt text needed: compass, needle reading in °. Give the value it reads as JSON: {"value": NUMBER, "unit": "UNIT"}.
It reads {"value": 300, "unit": "°"}
